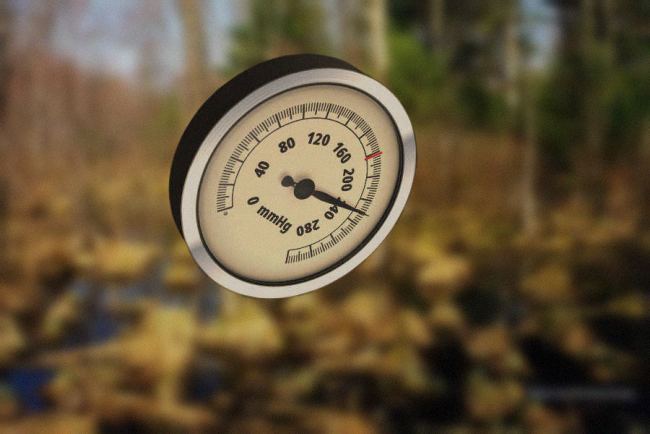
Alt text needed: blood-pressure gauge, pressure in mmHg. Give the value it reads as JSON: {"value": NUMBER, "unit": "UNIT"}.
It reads {"value": 230, "unit": "mmHg"}
